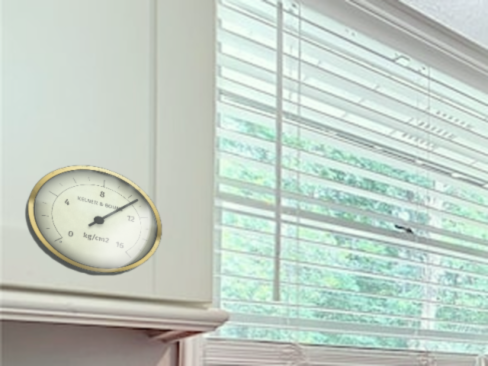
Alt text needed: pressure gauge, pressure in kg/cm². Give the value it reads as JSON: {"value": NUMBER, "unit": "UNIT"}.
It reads {"value": 10.5, "unit": "kg/cm²"}
